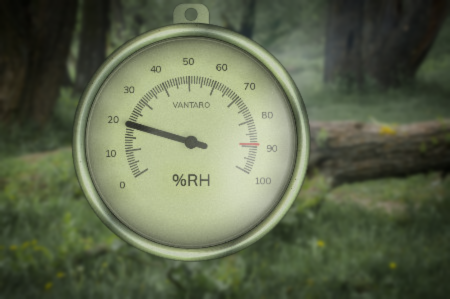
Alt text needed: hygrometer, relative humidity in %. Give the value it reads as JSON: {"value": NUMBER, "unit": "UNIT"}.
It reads {"value": 20, "unit": "%"}
